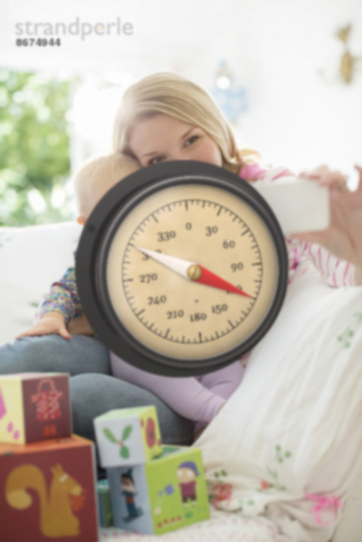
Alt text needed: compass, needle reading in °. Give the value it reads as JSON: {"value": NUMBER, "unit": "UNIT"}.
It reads {"value": 120, "unit": "°"}
